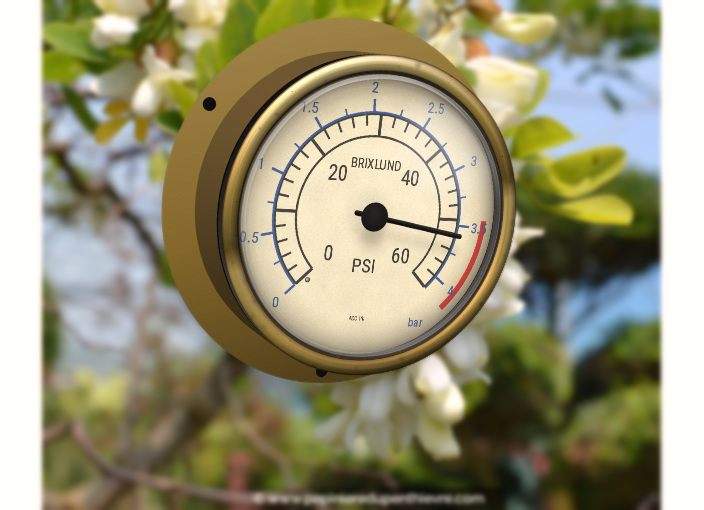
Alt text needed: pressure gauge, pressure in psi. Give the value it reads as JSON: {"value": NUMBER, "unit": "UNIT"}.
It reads {"value": 52, "unit": "psi"}
